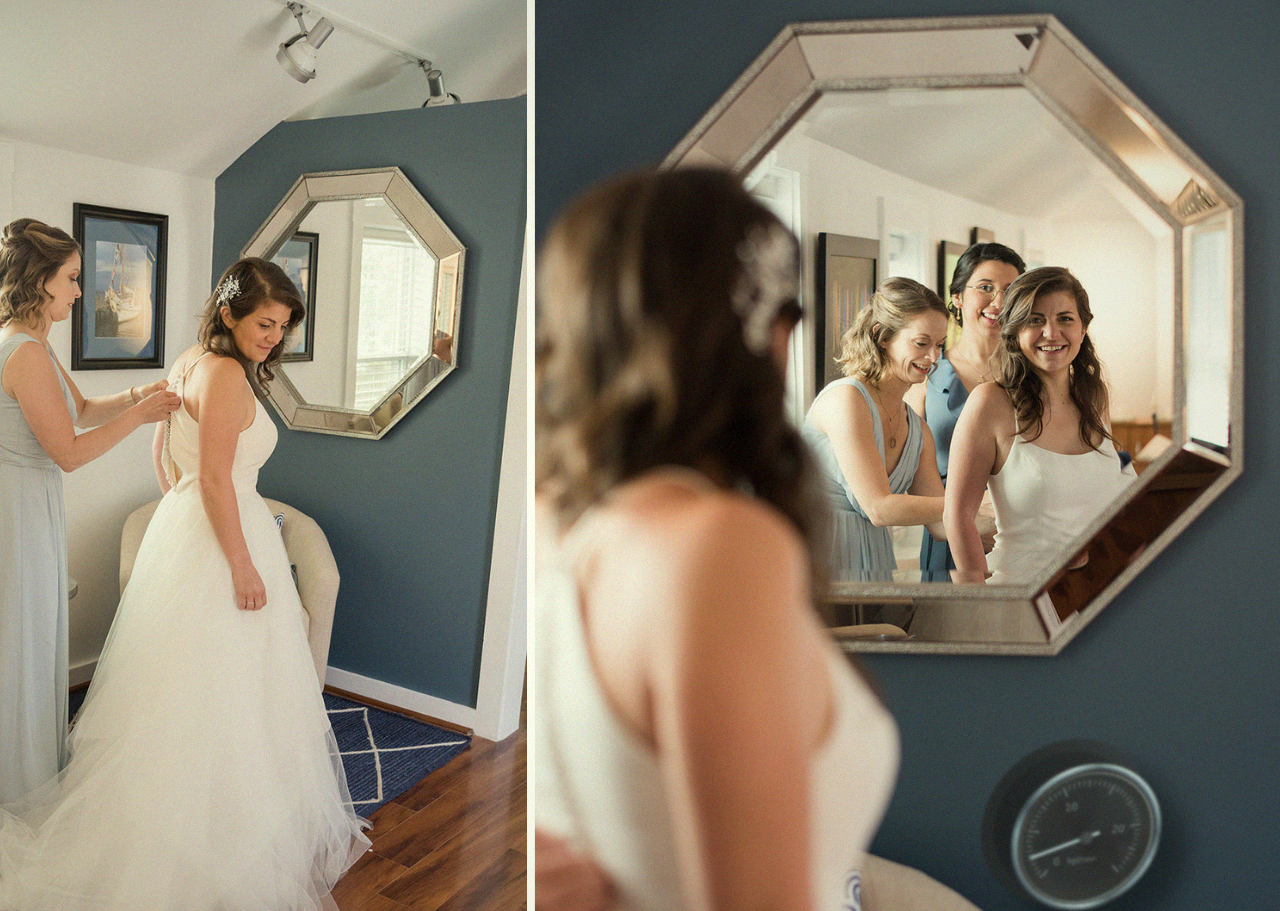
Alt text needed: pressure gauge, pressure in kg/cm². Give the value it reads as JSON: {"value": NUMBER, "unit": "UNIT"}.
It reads {"value": 2.5, "unit": "kg/cm²"}
